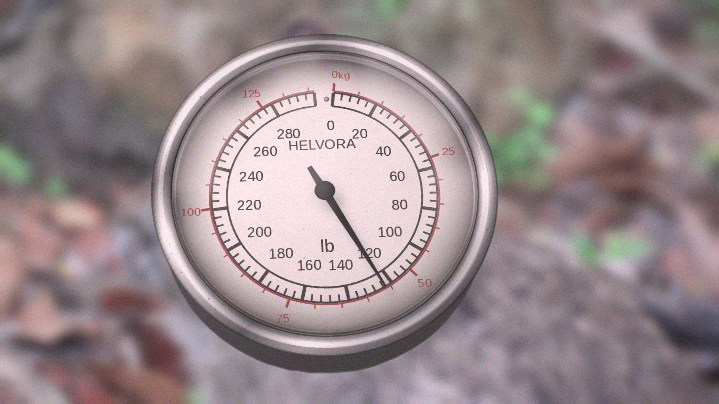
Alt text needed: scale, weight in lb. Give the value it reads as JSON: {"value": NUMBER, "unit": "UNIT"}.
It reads {"value": 124, "unit": "lb"}
